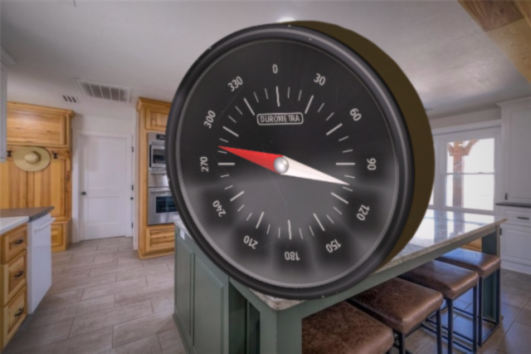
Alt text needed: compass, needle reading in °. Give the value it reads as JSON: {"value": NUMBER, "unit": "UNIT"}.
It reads {"value": 285, "unit": "°"}
